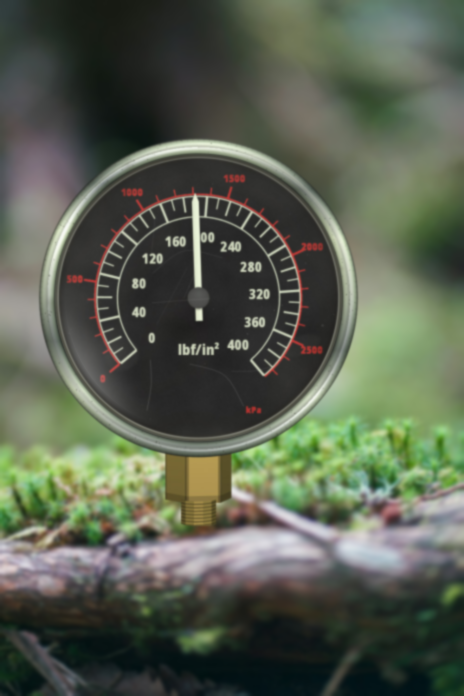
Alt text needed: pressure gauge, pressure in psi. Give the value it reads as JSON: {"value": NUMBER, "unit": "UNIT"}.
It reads {"value": 190, "unit": "psi"}
